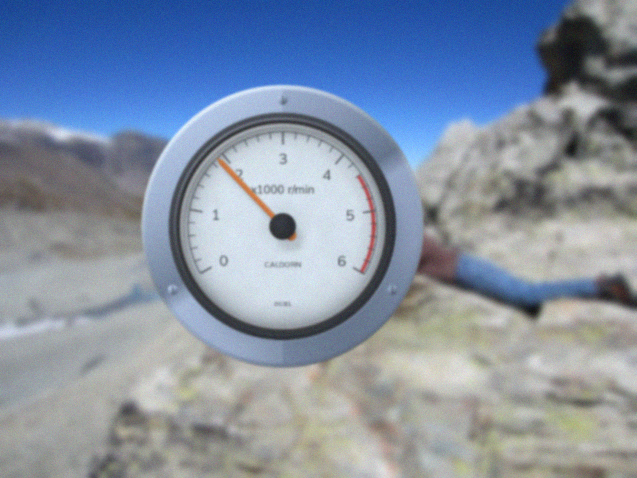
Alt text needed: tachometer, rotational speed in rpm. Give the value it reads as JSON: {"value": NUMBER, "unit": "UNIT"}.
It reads {"value": 1900, "unit": "rpm"}
